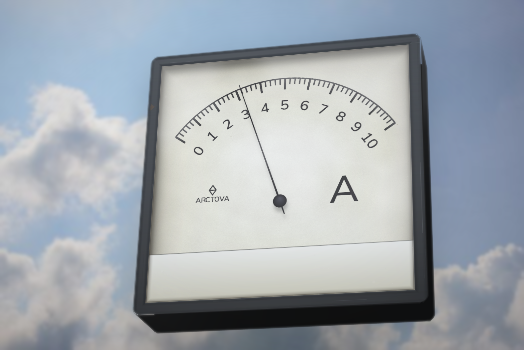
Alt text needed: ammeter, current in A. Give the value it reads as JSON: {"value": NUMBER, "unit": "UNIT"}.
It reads {"value": 3.2, "unit": "A"}
